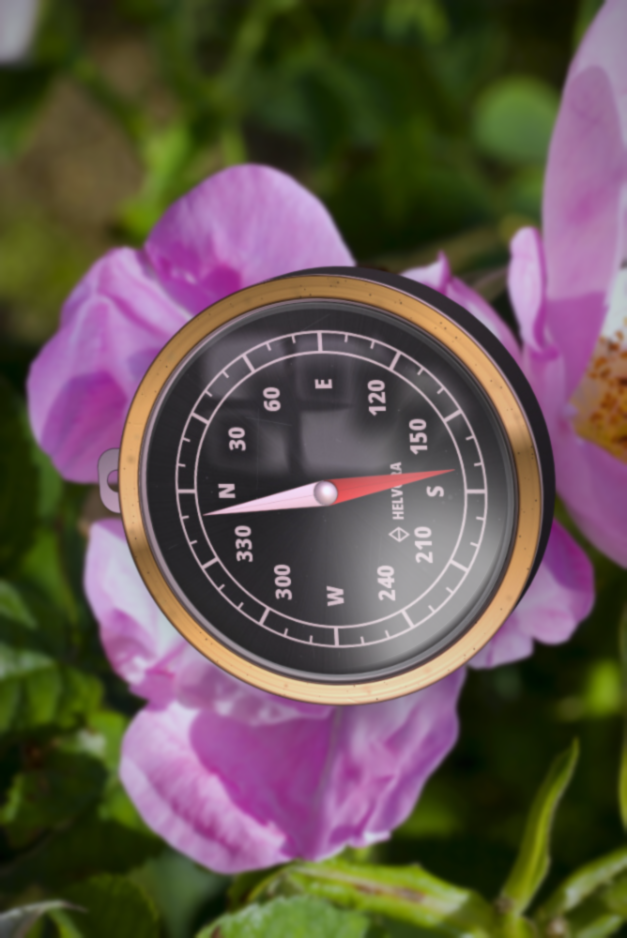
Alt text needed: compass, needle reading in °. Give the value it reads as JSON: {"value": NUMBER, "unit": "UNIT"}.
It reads {"value": 170, "unit": "°"}
